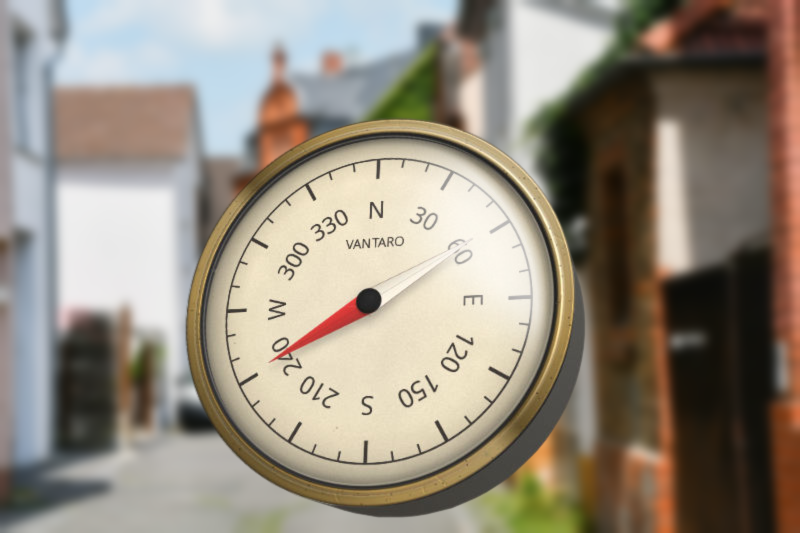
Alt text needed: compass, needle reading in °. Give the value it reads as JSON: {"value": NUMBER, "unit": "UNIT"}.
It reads {"value": 240, "unit": "°"}
